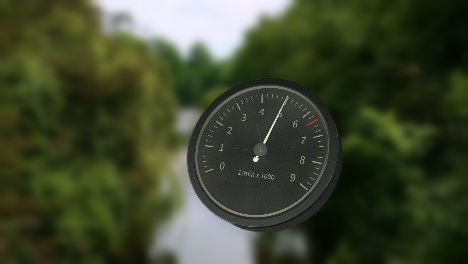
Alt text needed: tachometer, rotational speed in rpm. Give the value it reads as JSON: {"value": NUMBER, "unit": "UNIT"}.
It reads {"value": 5000, "unit": "rpm"}
